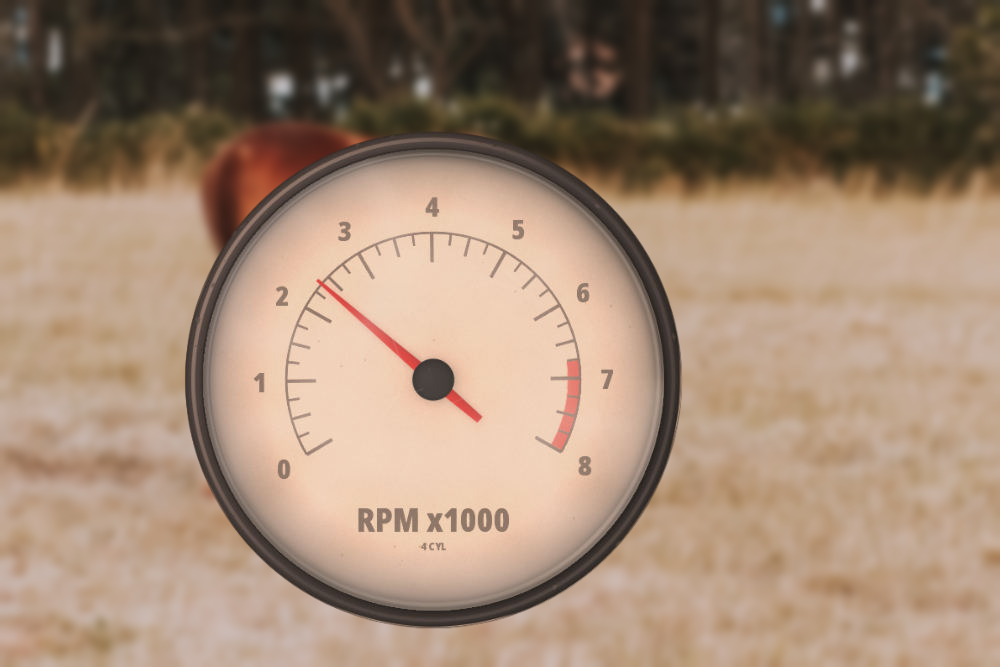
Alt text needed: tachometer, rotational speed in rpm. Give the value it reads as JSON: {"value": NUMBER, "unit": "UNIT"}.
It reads {"value": 2375, "unit": "rpm"}
